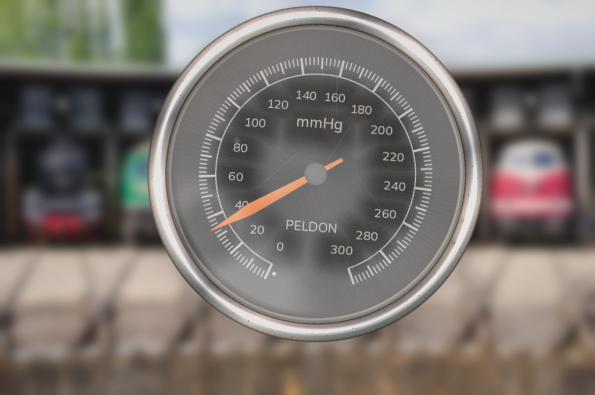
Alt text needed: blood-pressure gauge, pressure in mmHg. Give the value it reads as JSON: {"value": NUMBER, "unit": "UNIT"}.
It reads {"value": 34, "unit": "mmHg"}
